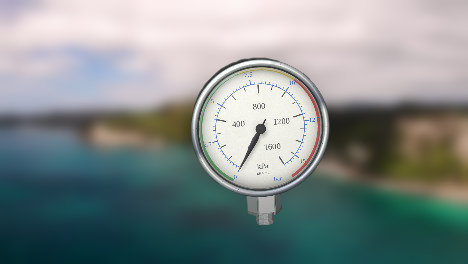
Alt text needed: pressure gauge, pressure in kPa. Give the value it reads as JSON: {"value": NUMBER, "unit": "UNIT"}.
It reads {"value": 0, "unit": "kPa"}
